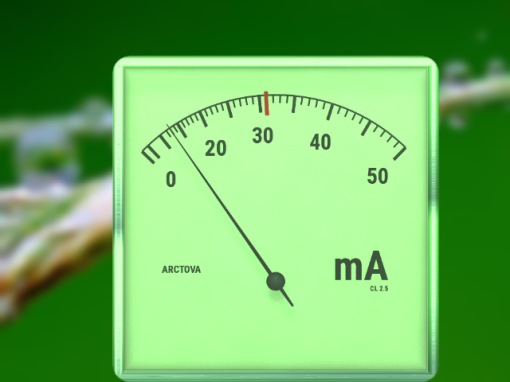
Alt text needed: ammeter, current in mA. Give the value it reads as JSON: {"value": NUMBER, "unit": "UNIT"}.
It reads {"value": 13, "unit": "mA"}
